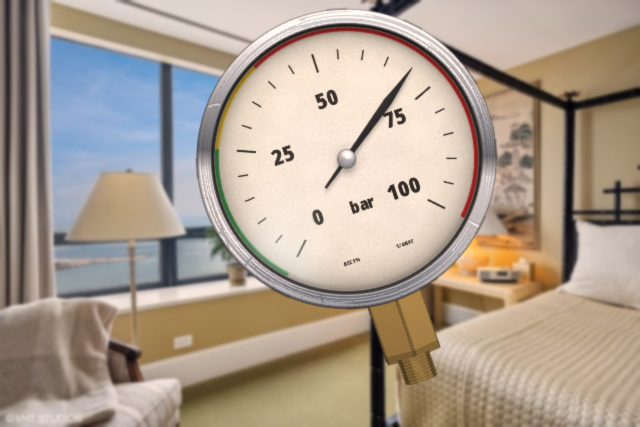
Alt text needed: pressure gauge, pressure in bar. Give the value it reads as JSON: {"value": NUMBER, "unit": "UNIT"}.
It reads {"value": 70, "unit": "bar"}
